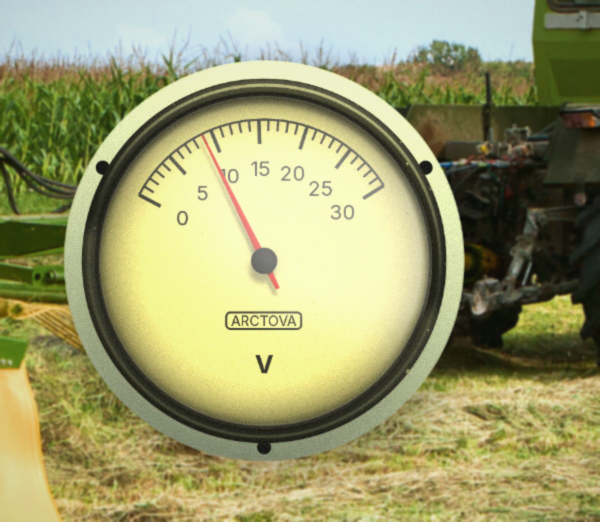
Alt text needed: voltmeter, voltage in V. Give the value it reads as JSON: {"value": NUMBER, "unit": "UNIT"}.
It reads {"value": 9, "unit": "V"}
